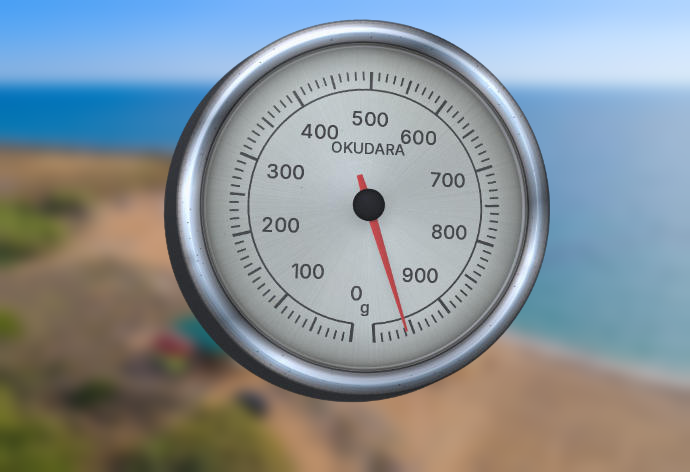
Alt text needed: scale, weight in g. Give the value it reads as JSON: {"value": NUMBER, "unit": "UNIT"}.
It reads {"value": 960, "unit": "g"}
